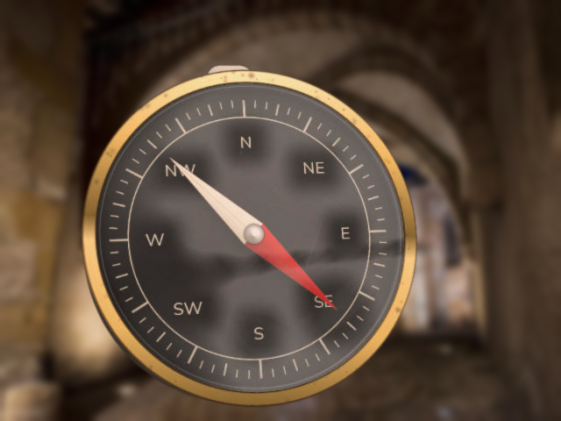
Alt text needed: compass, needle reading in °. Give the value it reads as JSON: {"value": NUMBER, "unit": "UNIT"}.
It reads {"value": 135, "unit": "°"}
